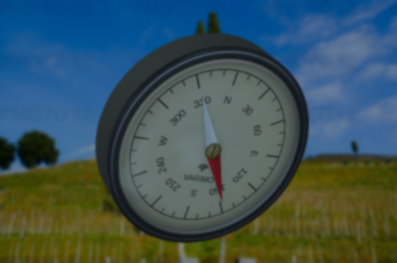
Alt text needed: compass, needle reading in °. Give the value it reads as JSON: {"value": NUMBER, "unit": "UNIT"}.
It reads {"value": 150, "unit": "°"}
